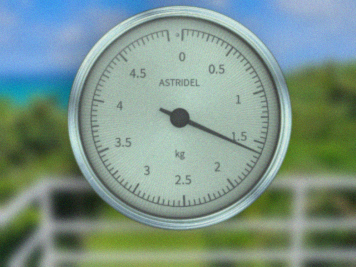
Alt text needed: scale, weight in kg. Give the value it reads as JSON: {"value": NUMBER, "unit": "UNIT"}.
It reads {"value": 1.6, "unit": "kg"}
